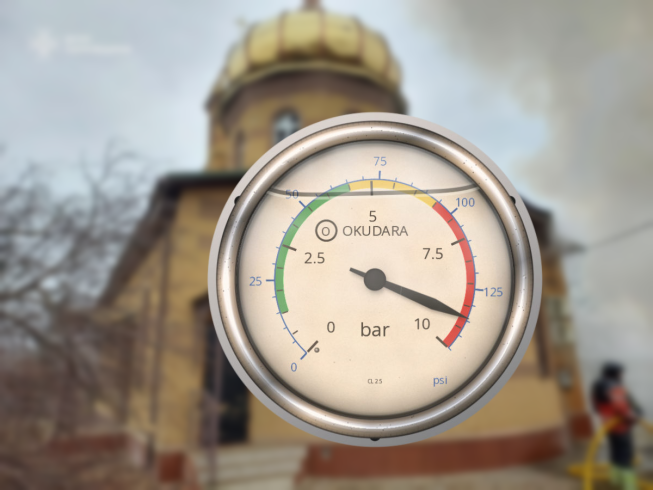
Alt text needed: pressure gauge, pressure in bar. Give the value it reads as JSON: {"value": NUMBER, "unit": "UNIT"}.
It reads {"value": 9.25, "unit": "bar"}
